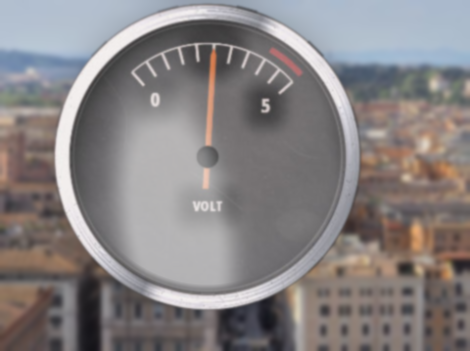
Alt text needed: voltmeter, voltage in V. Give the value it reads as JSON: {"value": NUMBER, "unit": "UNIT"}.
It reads {"value": 2.5, "unit": "V"}
